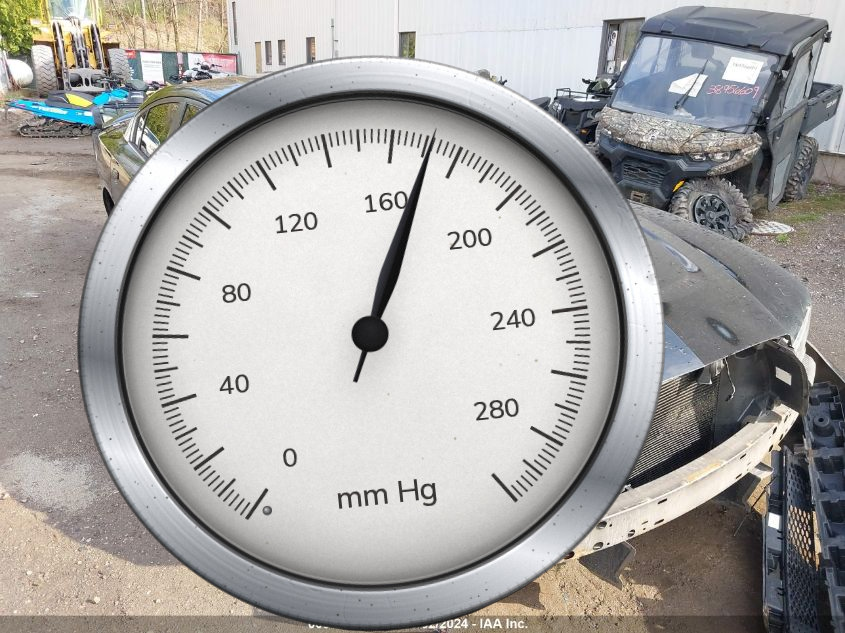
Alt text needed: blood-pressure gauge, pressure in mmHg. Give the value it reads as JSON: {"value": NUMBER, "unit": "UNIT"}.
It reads {"value": 172, "unit": "mmHg"}
